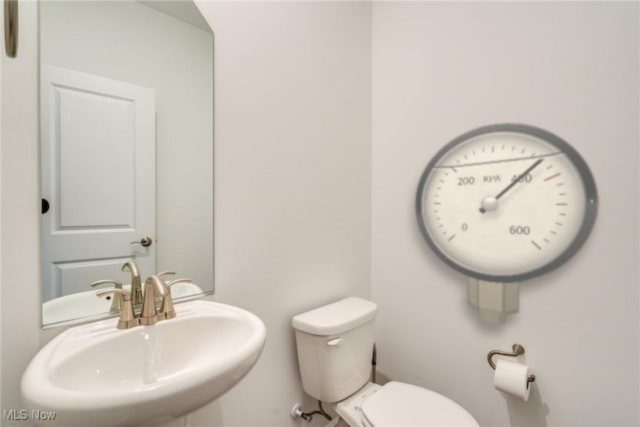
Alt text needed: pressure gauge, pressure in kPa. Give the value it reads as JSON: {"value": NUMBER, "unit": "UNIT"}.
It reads {"value": 400, "unit": "kPa"}
